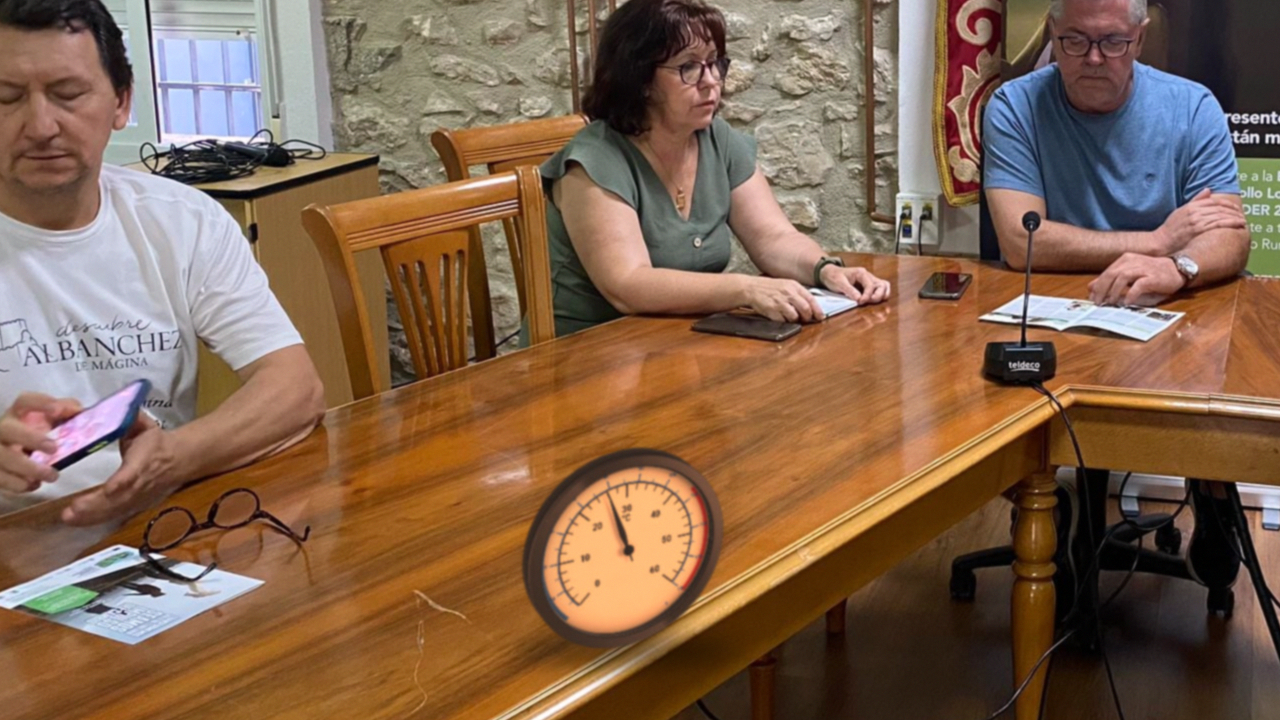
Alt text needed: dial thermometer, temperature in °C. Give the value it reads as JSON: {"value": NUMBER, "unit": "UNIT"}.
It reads {"value": 26, "unit": "°C"}
